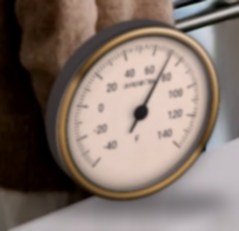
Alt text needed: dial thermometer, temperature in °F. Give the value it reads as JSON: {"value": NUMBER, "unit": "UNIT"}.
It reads {"value": 70, "unit": "°F"}
